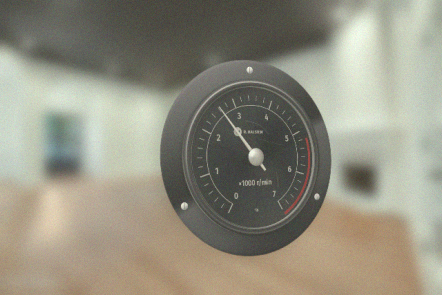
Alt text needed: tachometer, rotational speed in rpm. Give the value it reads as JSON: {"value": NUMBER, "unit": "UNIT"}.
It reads {"value": 2600, "unit": "rpm"}
